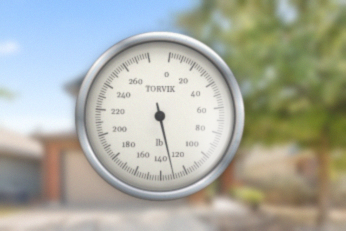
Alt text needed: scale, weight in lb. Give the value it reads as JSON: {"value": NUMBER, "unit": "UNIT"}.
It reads {"value": 130, "unit": "lb"}
